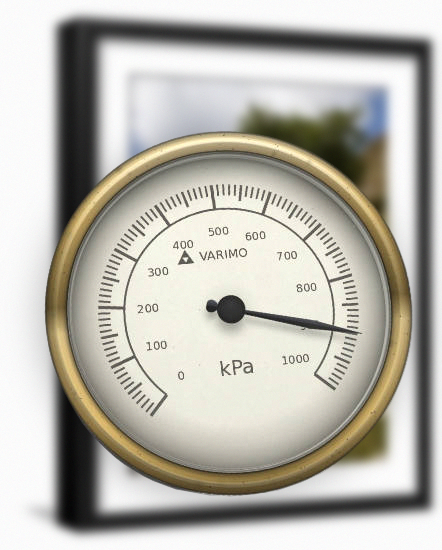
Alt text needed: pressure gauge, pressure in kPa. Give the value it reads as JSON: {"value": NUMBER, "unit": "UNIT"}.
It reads {"value": 900, "unit": "kPa"}
